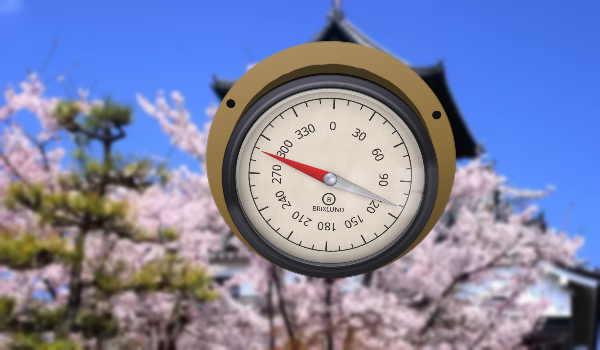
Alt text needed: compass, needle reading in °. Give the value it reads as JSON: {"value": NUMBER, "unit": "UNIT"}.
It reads {"value": 290, "unit": "°"}
